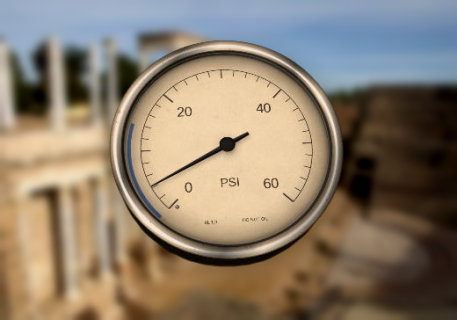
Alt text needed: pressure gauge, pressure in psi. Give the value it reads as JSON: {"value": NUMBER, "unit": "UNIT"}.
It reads {"value": 4, "unit": "psi"}
